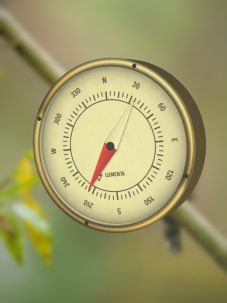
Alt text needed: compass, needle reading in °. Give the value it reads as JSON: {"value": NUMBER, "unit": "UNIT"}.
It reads {"value": 215, "unit": "°"}
